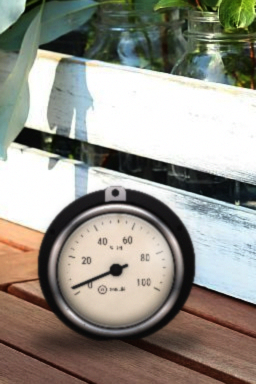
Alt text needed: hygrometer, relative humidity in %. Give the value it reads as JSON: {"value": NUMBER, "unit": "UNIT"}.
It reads {"value": 4, "unit": "%"}
